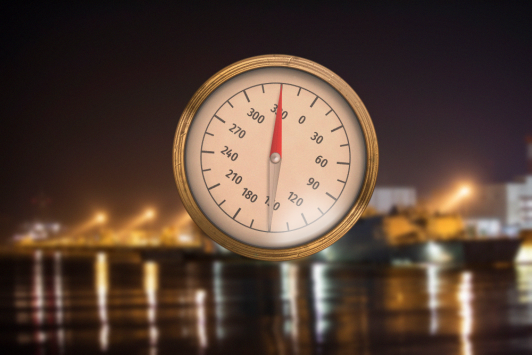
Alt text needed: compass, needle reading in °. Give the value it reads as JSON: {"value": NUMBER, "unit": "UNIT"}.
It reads {"value": 330, "unit": "°"}
